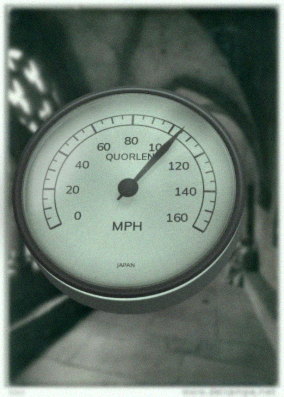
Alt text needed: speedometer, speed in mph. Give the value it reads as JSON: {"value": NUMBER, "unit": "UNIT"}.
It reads {"value": 105, "unit": "mph"}
